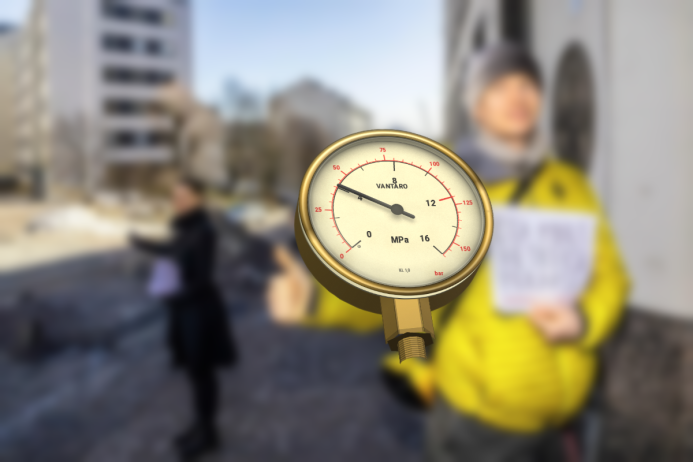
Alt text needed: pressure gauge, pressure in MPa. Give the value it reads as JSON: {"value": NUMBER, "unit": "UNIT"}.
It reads {"value": 4, "unit": "MPa"}
